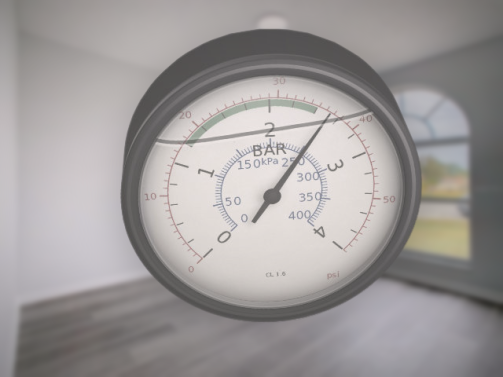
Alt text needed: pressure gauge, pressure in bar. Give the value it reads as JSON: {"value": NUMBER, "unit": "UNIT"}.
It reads {"value": 2.5, "unit": "bar"}
